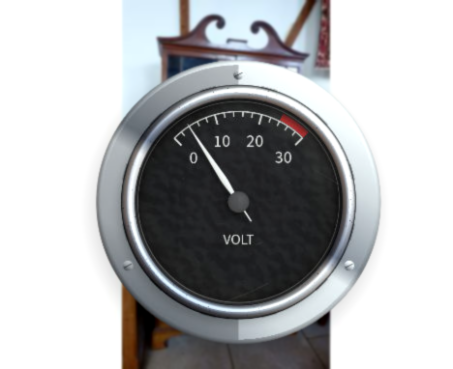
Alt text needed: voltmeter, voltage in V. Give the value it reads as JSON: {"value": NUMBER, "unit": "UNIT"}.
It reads {"value": 4, "unit": "V"}
